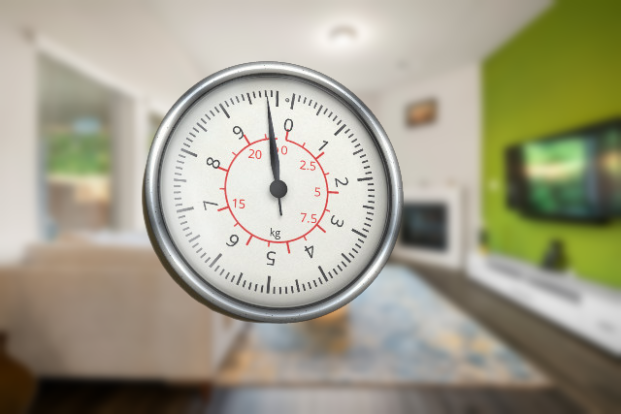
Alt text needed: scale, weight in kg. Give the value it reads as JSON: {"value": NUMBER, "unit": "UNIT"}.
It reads {"value": 9.8, "unit": "kg"}
